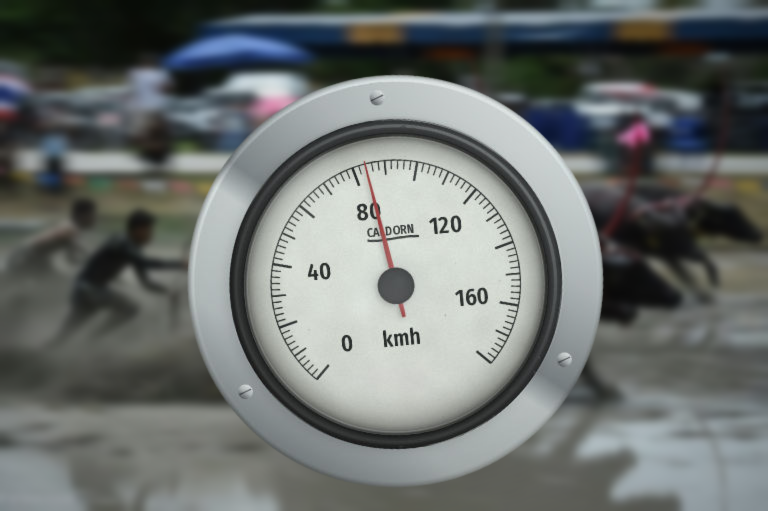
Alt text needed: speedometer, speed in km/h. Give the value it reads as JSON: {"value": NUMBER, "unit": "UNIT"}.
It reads {"value": 84, "unit": "km/h"}
